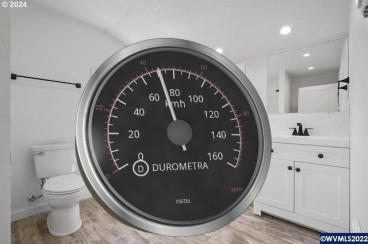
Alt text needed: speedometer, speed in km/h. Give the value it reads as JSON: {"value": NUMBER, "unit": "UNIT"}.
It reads {"value": 70, "unit": "km/h"}
